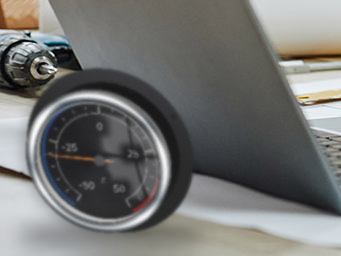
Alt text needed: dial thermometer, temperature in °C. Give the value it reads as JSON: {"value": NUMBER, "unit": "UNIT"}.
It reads {"value": -30, "unit": "°C"}
